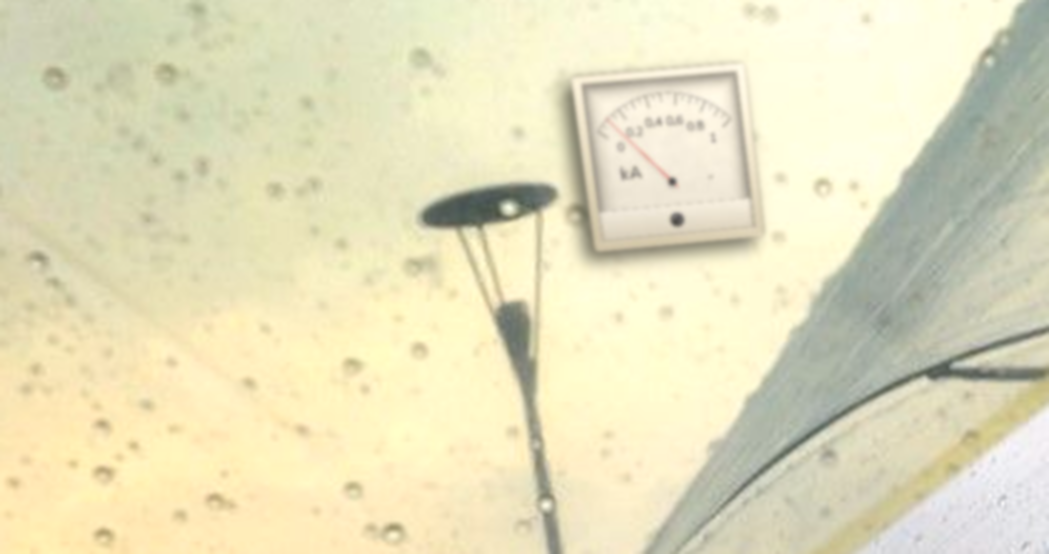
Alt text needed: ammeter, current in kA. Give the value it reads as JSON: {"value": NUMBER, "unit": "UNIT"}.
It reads {"value": 0.1, "unit": "kA"}
